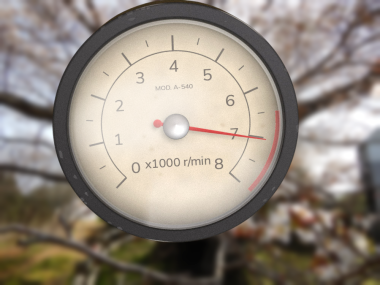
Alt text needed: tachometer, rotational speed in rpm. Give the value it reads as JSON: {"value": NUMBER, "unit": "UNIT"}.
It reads {"value": 7000, "unit": "rpm"}
